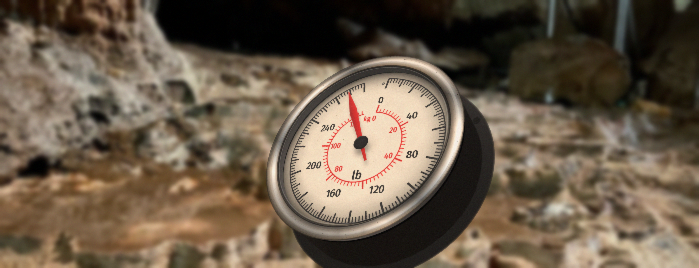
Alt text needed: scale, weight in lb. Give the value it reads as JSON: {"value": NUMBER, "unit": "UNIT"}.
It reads {"value": 270, "unit": "lb"}
